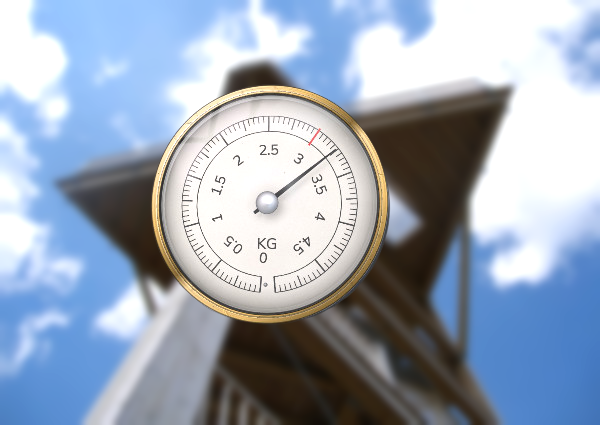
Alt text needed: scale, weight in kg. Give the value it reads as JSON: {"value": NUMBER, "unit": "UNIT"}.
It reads {"value": 3.25, "unit": "kg"}
